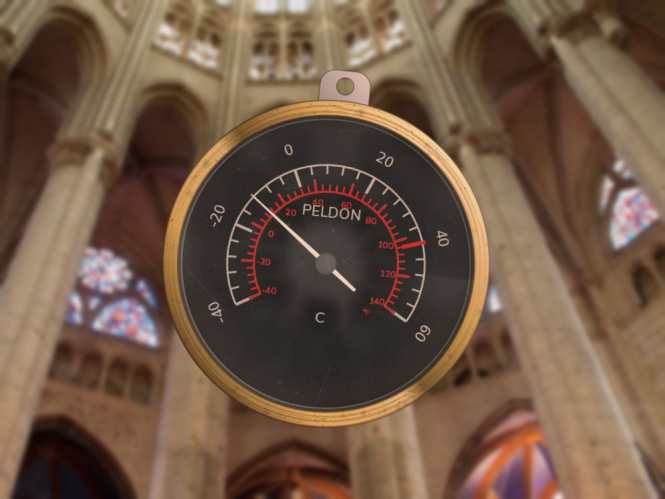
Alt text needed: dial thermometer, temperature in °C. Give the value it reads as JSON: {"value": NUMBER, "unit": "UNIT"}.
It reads {"value": -12, "unit": "°C"}
